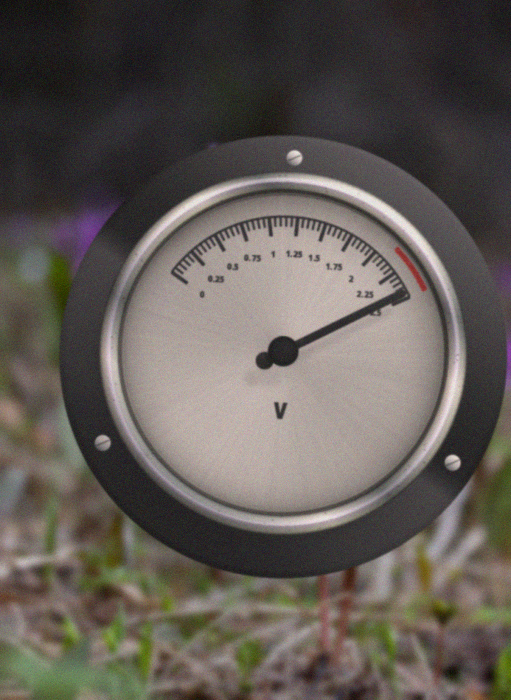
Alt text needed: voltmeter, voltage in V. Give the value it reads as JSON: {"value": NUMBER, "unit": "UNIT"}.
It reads {"value": 2.45, "unit": "V"}
